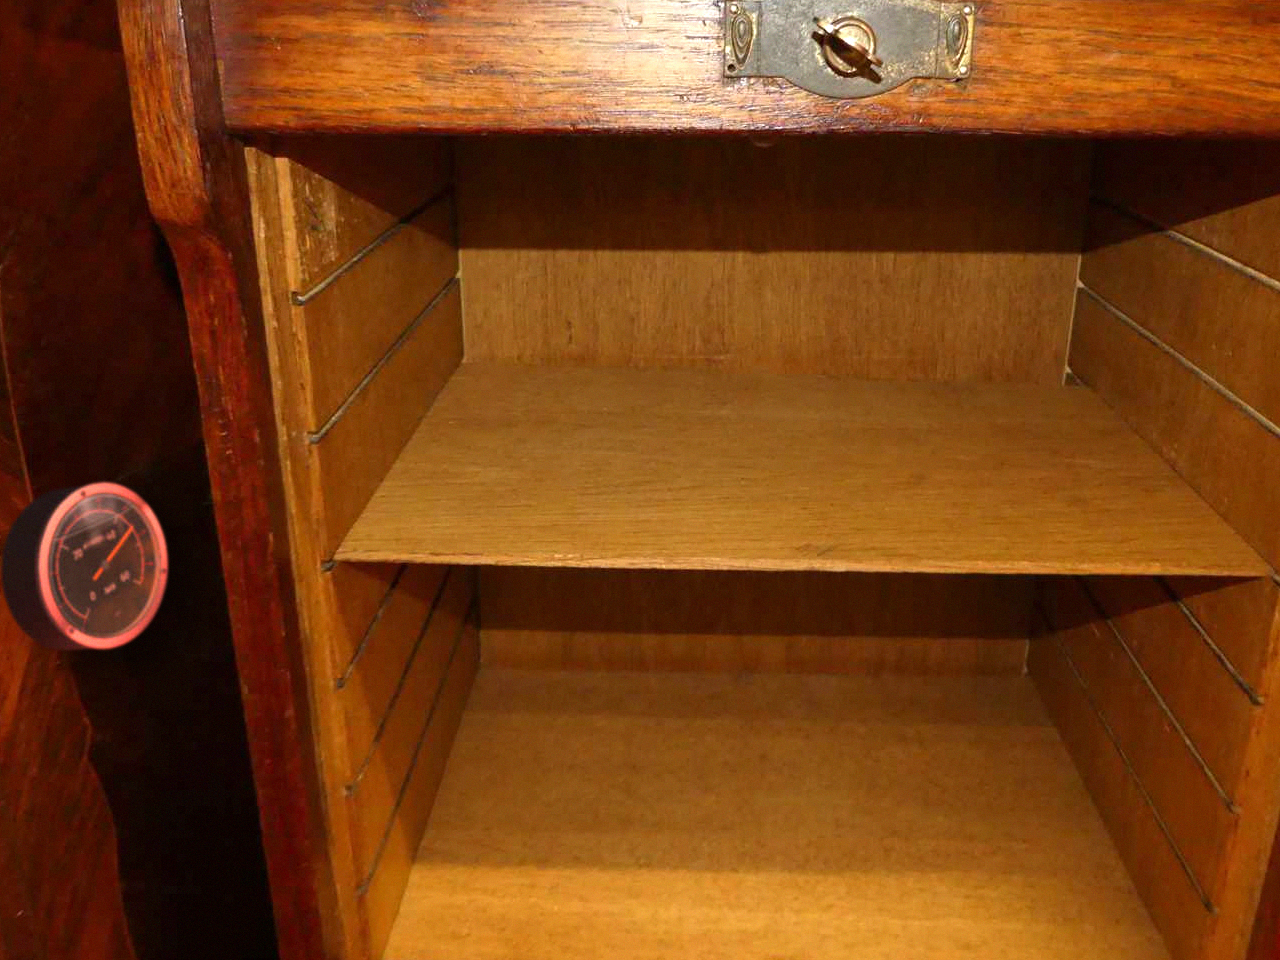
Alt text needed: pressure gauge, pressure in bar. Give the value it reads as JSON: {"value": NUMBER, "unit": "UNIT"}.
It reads {"value": 45, "unit": "bar"}
